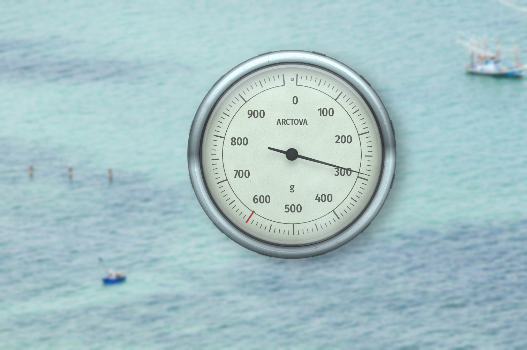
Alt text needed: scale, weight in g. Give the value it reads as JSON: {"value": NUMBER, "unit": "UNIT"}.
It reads {"value": 290, "unit": "g"}
